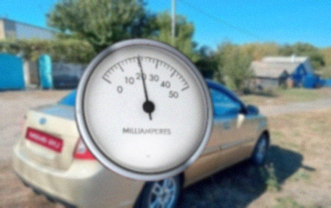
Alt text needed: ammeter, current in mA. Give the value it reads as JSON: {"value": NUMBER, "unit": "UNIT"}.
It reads {"value": 20, "unit": "mA"}
